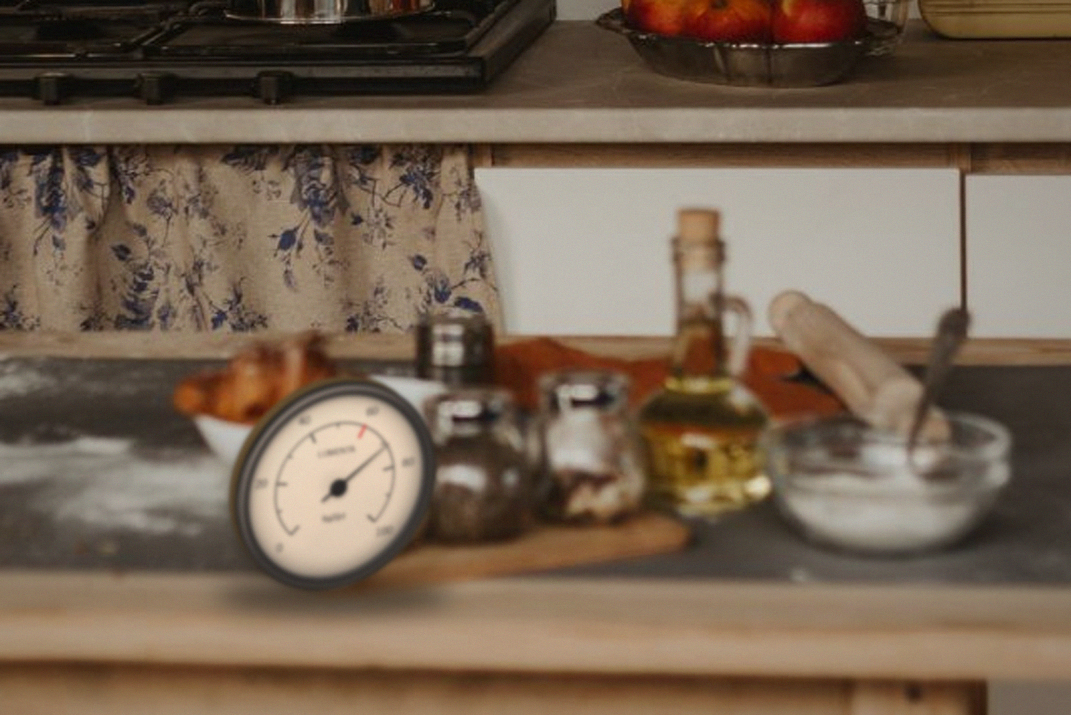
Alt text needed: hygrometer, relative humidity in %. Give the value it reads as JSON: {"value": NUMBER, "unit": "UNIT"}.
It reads {"value": 70, "unit": "%"}
